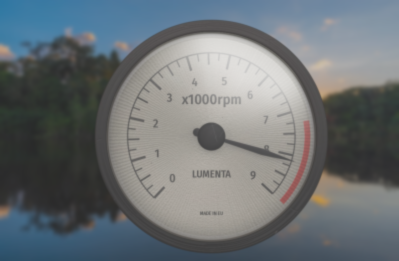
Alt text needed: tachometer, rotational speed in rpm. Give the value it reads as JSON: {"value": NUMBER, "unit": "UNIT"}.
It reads {"value": 8125, "unit": "rpm"}
